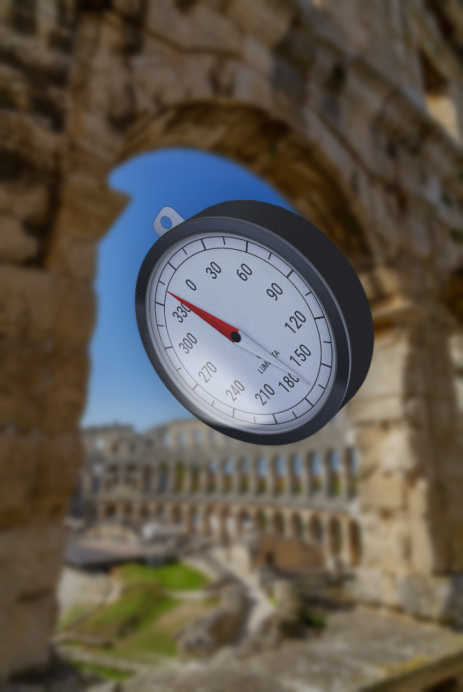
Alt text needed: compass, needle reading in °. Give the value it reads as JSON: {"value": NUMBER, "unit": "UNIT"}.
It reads {"value": 345, "unit": "°"}
